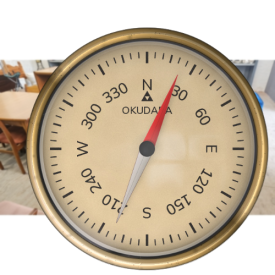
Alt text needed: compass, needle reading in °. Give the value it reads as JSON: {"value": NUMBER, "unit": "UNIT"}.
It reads {"value": 22.5, "unit": "°"}
